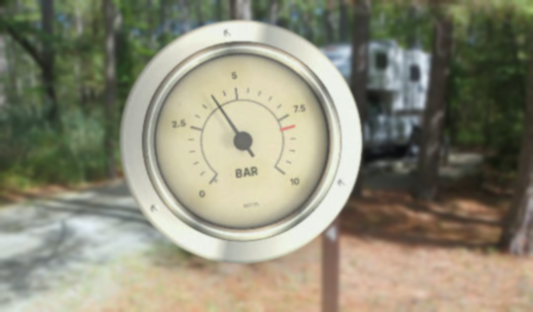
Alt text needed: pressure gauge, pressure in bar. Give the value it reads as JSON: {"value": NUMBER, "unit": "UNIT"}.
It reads {"value": 4, "unit": "bar"}
